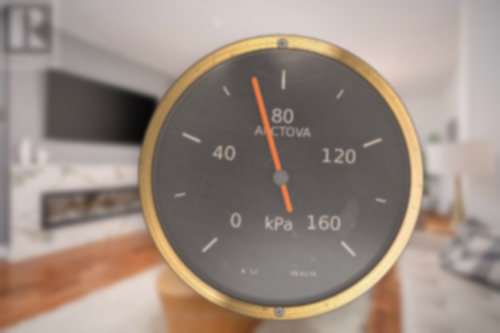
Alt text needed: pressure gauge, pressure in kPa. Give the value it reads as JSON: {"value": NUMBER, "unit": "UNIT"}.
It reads {"value": 70, "unit": "kPa"}
